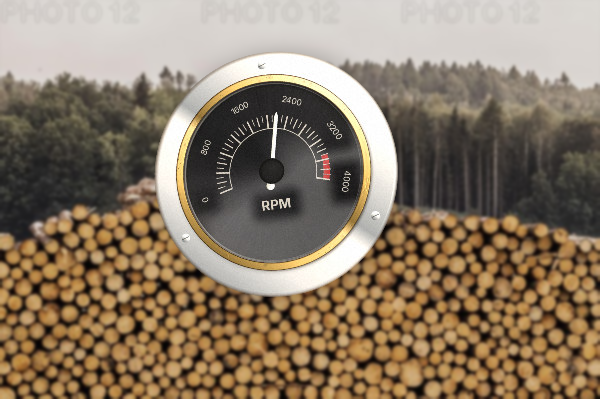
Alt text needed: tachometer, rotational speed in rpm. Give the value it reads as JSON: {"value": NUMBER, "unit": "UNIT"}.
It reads {"value": 2200, "unit": "rpm"}
